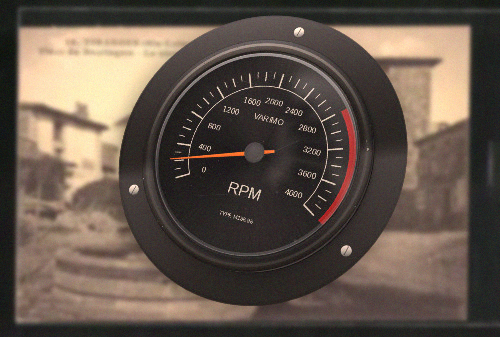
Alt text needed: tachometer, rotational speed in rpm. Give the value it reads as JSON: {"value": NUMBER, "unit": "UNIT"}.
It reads {"value": 200, "unit": "rpm"}
